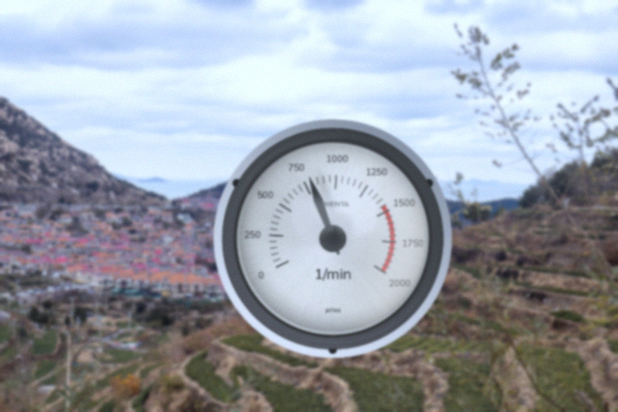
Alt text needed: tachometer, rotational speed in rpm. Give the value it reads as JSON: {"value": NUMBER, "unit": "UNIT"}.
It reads {"value": 800, "unit": "rpm"}
